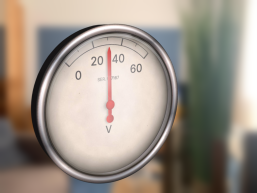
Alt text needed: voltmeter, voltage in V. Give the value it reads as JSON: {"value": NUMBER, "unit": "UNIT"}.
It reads {"value": 30, "unit": "V"}
